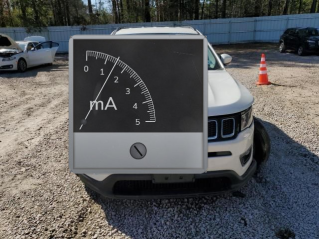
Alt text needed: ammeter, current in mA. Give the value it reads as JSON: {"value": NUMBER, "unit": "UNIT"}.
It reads {"value": 1.5, "unit": "mA"}
